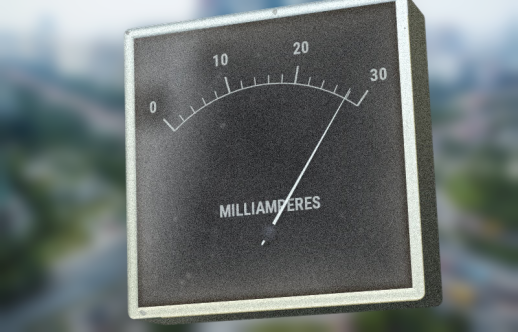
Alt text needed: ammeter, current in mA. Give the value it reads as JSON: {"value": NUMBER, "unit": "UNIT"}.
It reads {"value": 28, "unit": "mA"}
